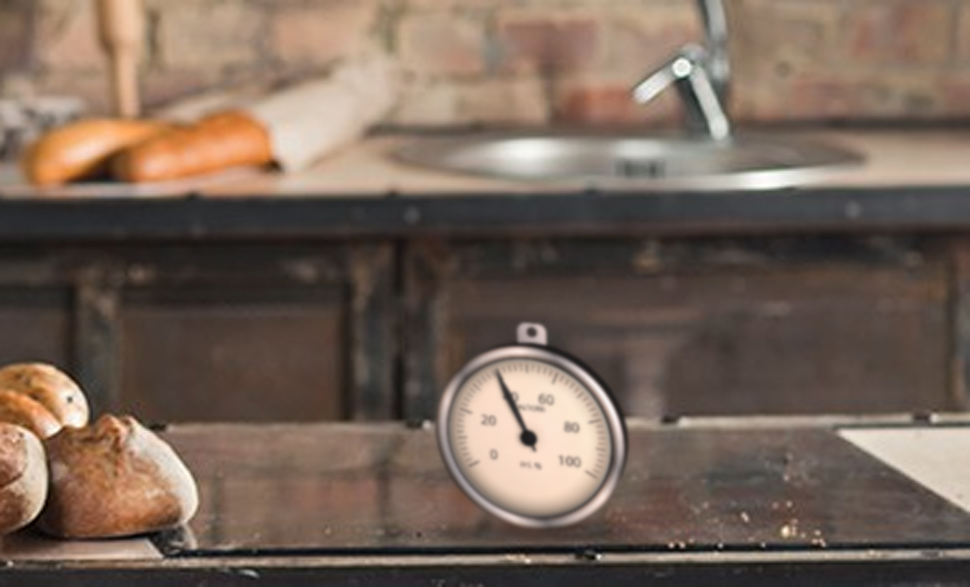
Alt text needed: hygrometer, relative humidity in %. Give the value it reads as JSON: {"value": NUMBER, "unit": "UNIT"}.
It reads {"value": 40, "unit": "%"}
